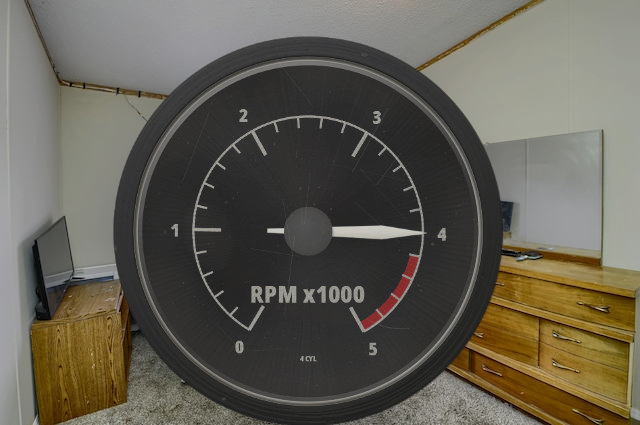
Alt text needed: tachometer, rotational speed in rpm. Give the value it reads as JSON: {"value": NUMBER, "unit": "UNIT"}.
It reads {"value": 4000, "unit": "rpm"}
